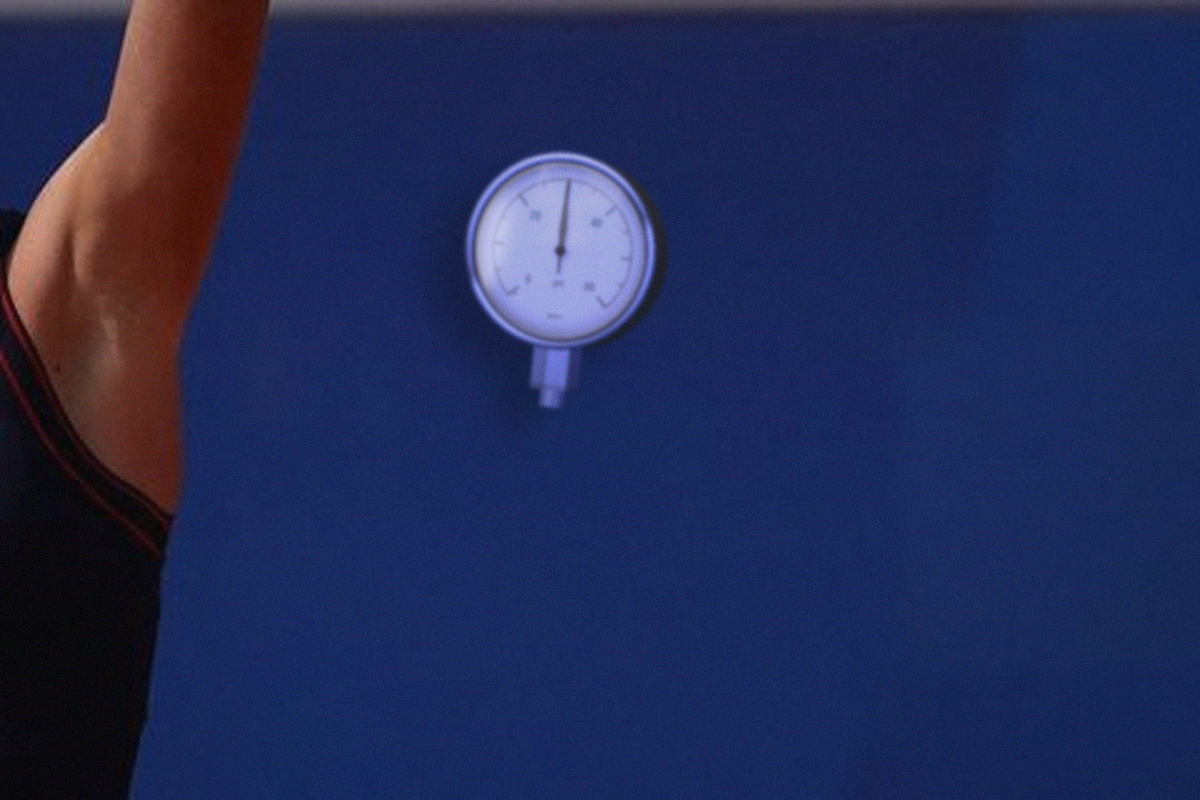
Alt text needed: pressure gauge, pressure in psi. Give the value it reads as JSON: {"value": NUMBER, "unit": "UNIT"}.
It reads {"value": 30, "unit": "psi"}
